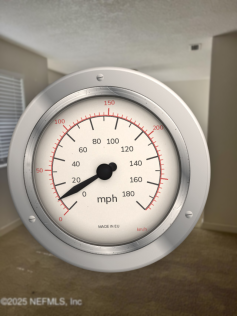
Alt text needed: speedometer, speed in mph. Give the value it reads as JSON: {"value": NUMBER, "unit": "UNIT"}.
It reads {"value": 10, "unit": "mph"}
